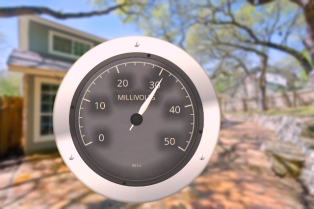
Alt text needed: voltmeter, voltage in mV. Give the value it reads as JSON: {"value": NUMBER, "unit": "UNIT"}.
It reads {"value": 31, "unit": "mV"}
